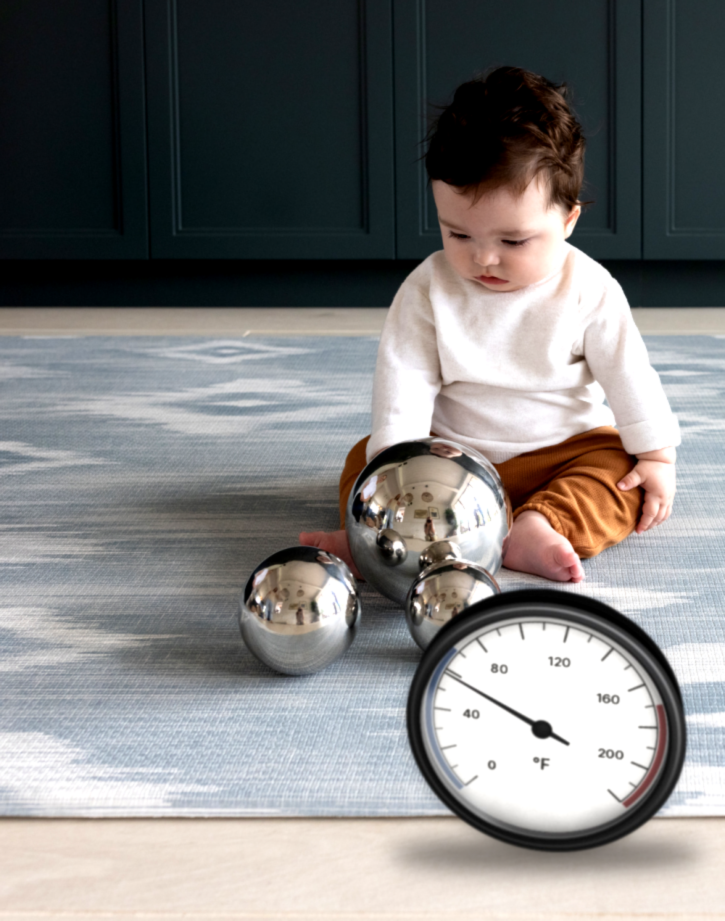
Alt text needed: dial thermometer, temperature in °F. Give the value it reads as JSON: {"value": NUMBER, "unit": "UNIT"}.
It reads {"value": 60, "unit": "°F"}
